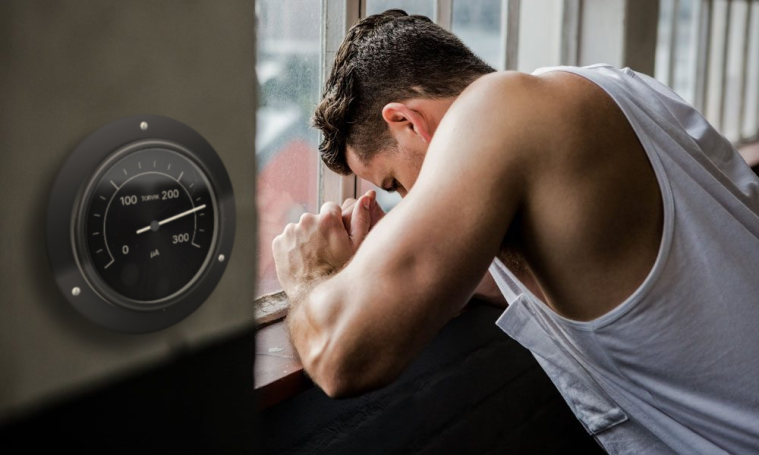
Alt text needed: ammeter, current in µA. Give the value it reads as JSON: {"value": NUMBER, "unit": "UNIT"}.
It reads {"value": 250, "unit": "µA"}
